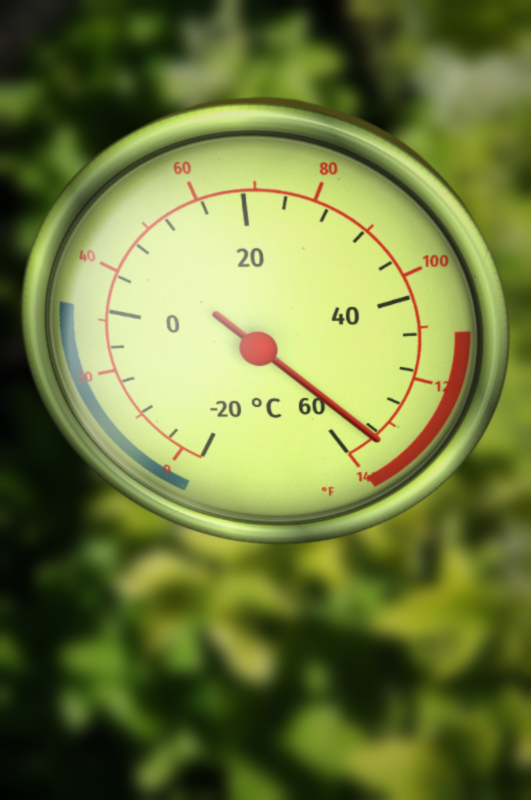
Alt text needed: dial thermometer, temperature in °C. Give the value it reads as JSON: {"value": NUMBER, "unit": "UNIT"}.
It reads {"value": 56, "unit": "°C"}
